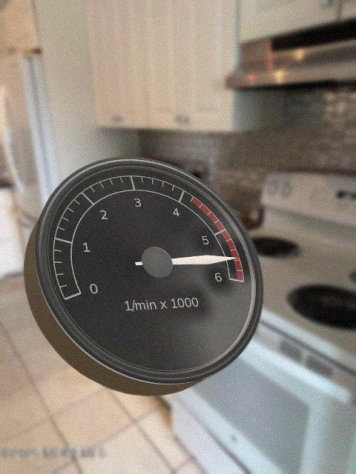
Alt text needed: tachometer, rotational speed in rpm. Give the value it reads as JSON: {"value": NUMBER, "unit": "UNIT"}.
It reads {"value": 5600, "unit": "rpm"}
